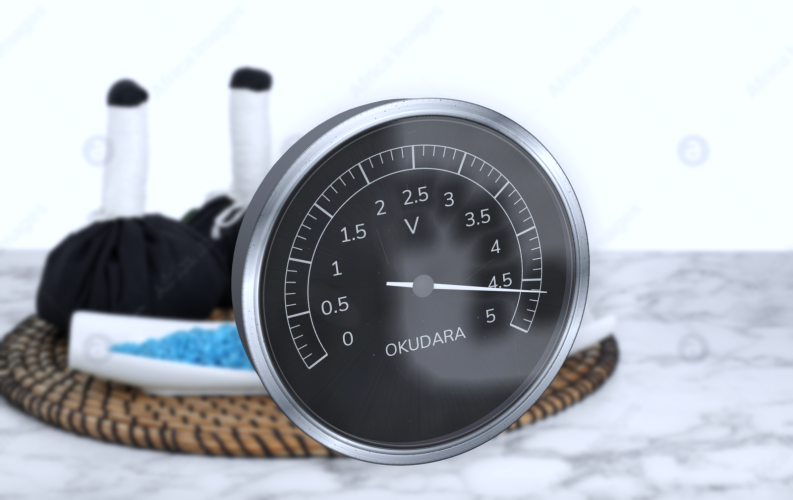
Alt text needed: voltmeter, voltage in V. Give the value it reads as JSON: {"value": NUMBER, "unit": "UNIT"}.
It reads {"value": 4.6, "unit": "V"}
